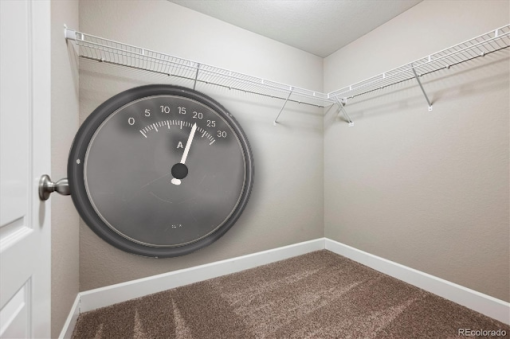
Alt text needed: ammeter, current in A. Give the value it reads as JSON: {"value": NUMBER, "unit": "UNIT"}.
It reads {"value": 20, "unit": "A"}
